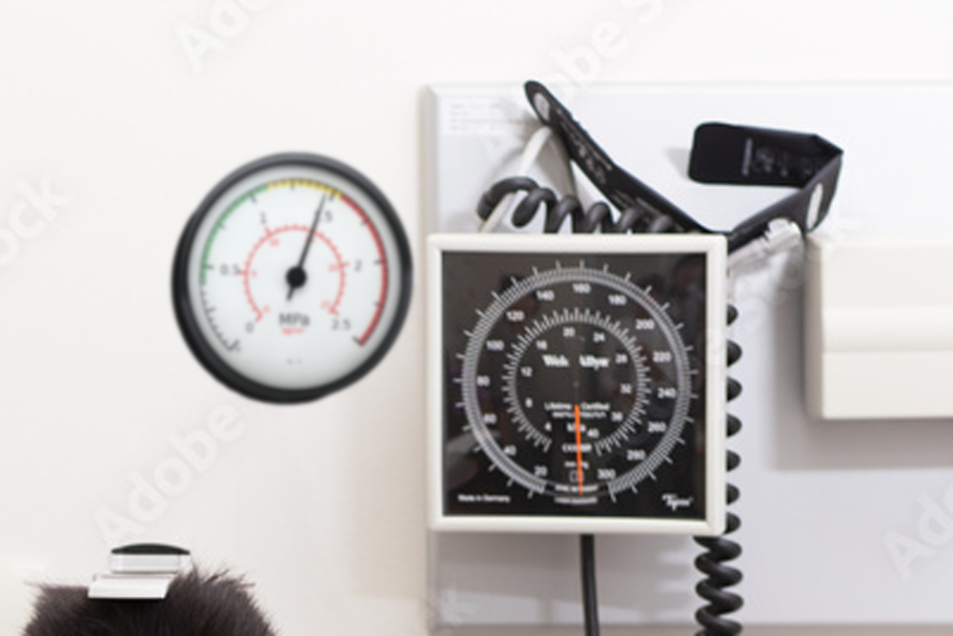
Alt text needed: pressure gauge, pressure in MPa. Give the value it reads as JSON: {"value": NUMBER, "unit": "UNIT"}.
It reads {"value": 1.45, "unit": "MPa"}
